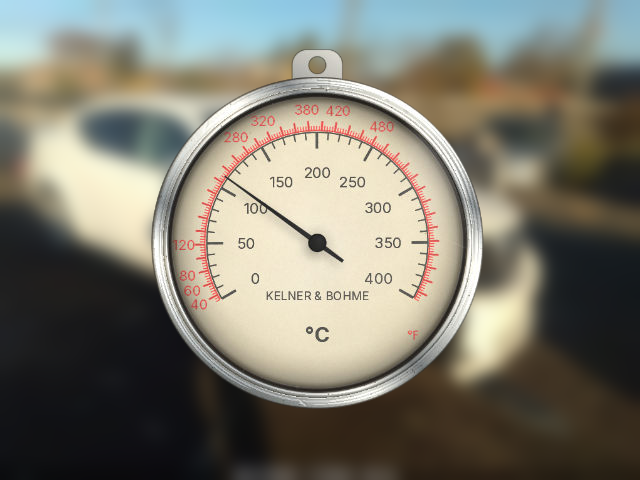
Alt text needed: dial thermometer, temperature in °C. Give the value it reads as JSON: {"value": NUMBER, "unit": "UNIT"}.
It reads {"value": 110, "unit": "°C"}
